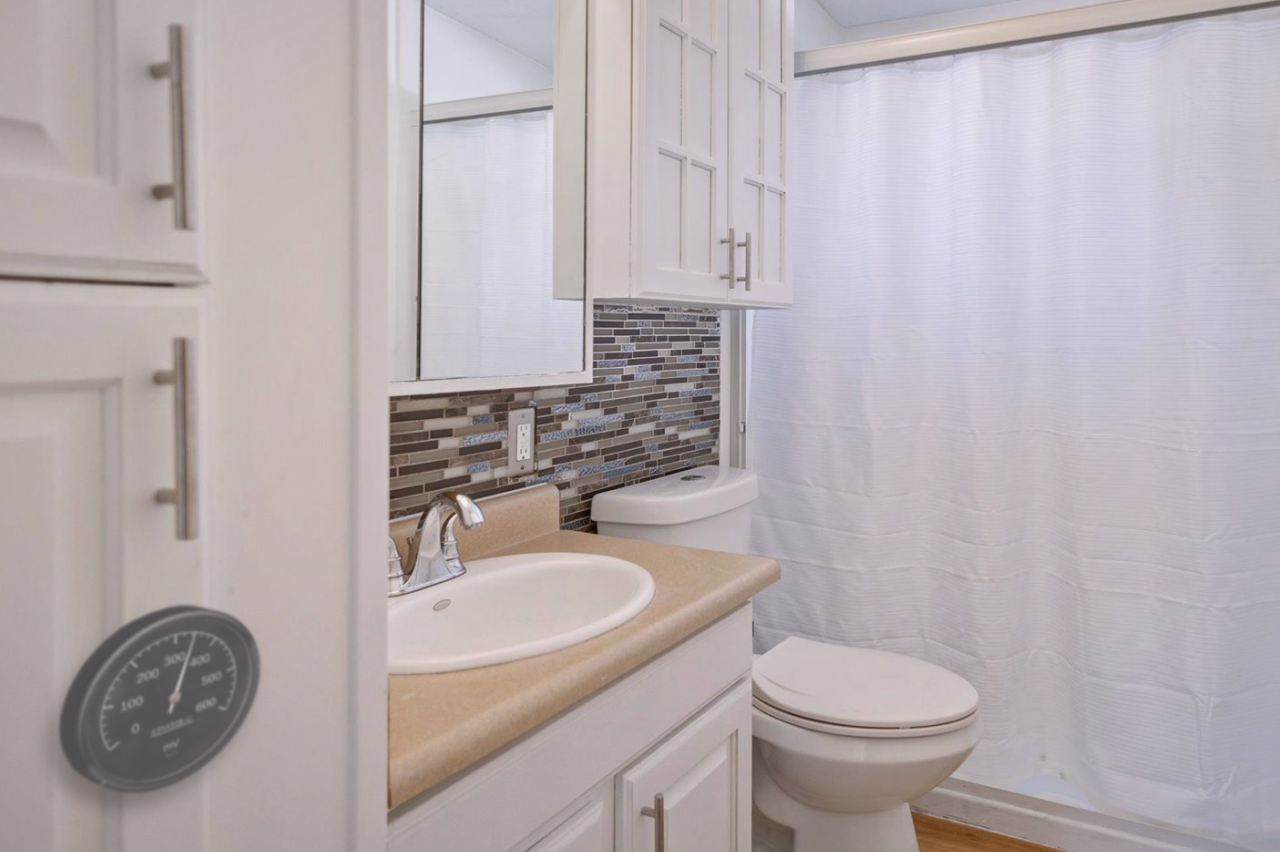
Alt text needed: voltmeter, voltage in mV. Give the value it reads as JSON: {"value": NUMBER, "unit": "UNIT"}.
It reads {"value": 340, "unit": "mV"}
